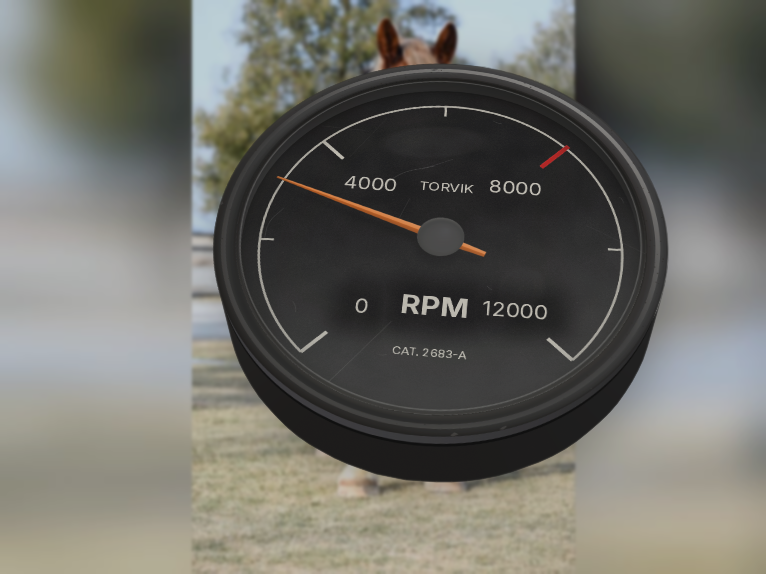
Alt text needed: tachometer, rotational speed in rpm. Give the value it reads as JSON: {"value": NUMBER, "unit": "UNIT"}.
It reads {"value": 3000, "unit": "rpm"}
